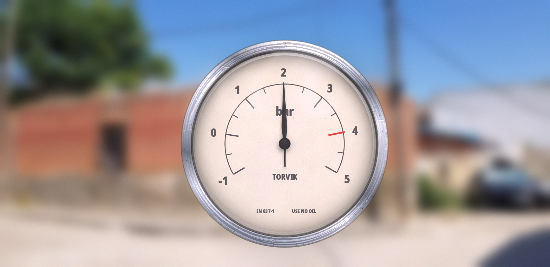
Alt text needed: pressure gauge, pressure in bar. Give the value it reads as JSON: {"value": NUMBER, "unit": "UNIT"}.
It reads {"value": 2, "unit": "bar"}
